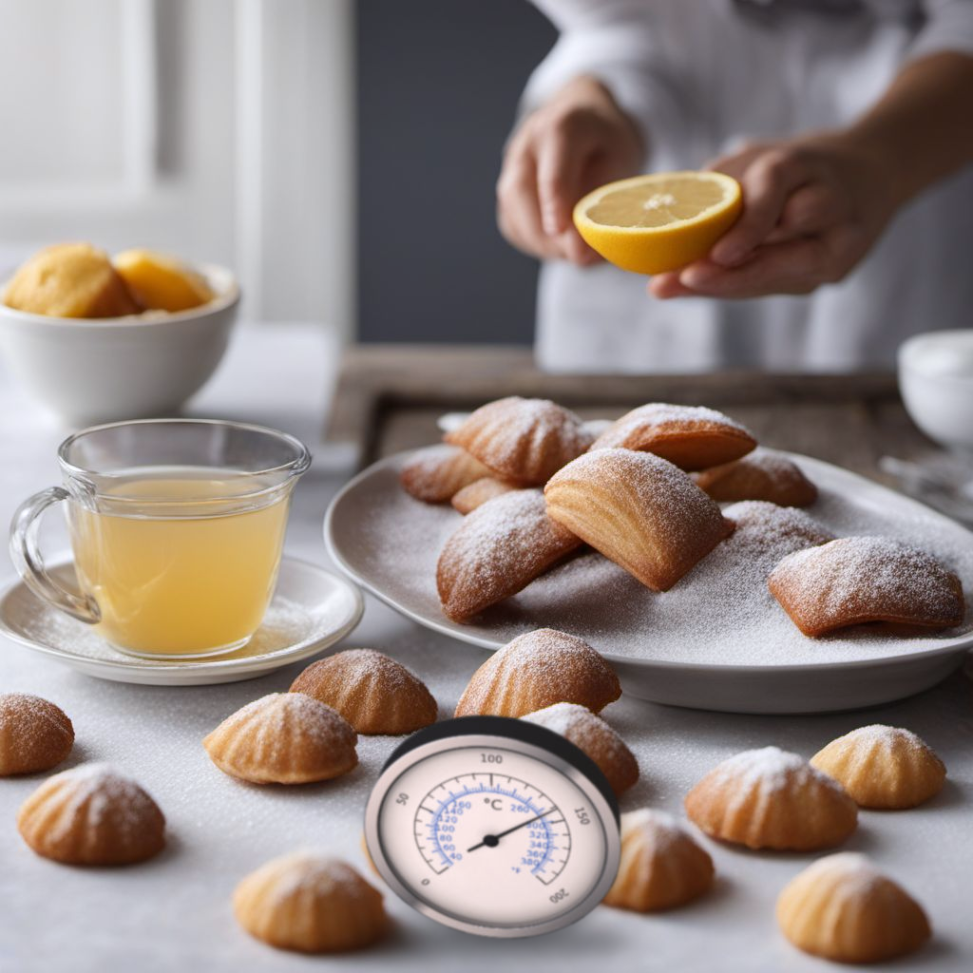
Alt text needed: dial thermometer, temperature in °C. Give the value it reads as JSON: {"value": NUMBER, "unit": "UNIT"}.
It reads {"value": 140, "unit": "°C"}
